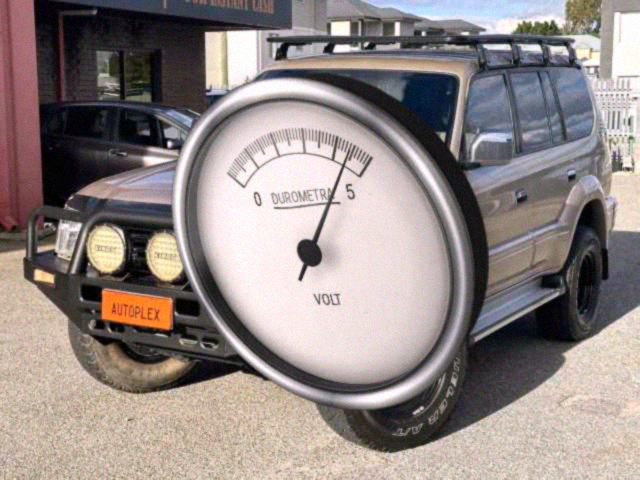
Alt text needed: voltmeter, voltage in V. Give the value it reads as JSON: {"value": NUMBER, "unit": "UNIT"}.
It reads {"value": 4.5, "unit": "V"}
